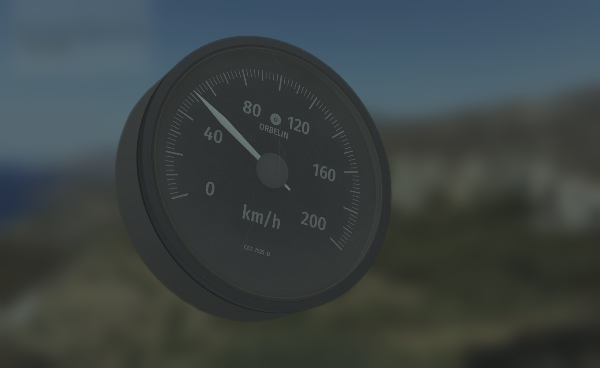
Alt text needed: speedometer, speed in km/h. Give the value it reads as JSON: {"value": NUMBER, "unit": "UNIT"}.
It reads {"value": 50, "unit": "km/h"}
